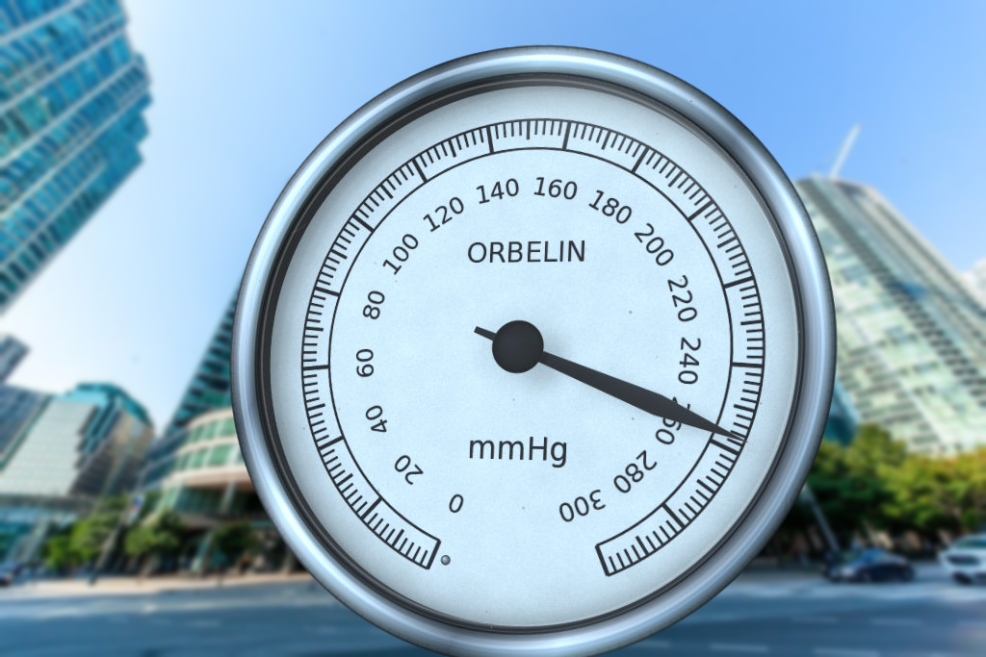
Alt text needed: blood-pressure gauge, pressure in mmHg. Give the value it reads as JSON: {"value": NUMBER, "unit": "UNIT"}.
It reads {"value": 257, "unit": "mmHg"}
